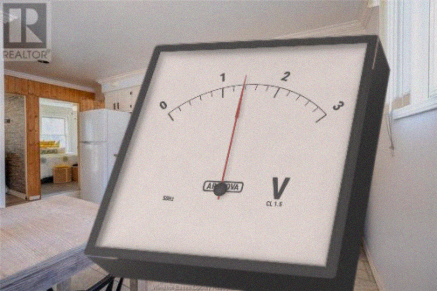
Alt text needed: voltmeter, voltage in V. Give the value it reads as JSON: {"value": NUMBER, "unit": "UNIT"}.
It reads {"value": 1.4, "unit": "V"}
